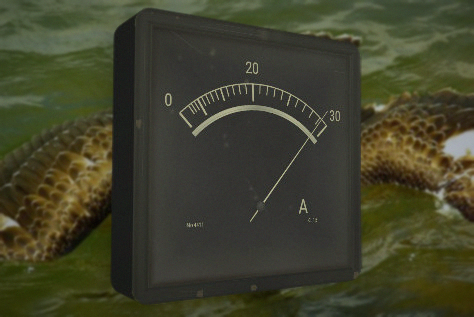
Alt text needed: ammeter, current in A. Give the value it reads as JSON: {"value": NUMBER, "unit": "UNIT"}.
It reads {"value": 29, "unit": "A"}
